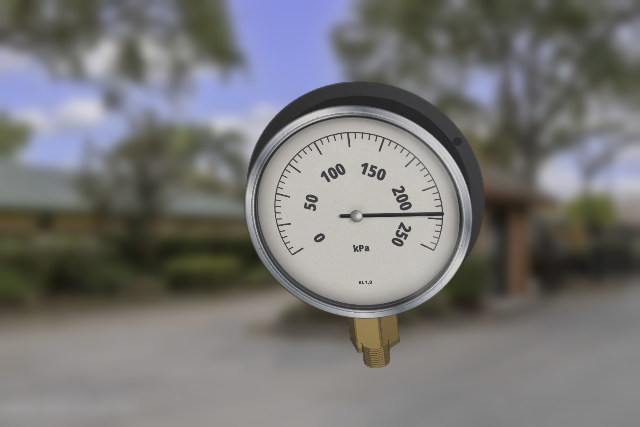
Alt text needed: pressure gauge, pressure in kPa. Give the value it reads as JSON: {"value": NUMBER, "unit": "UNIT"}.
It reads {"value": 220, "unit": "kPa"}
